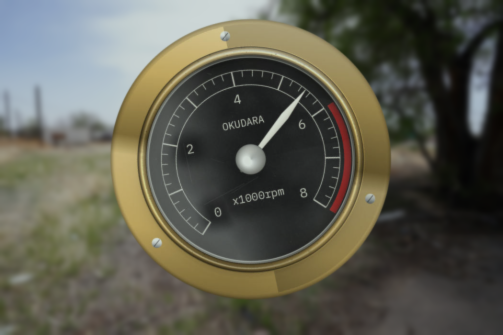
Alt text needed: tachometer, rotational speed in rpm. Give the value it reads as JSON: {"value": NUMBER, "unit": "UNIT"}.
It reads {"value": 5500, "unit": "rpm"}
